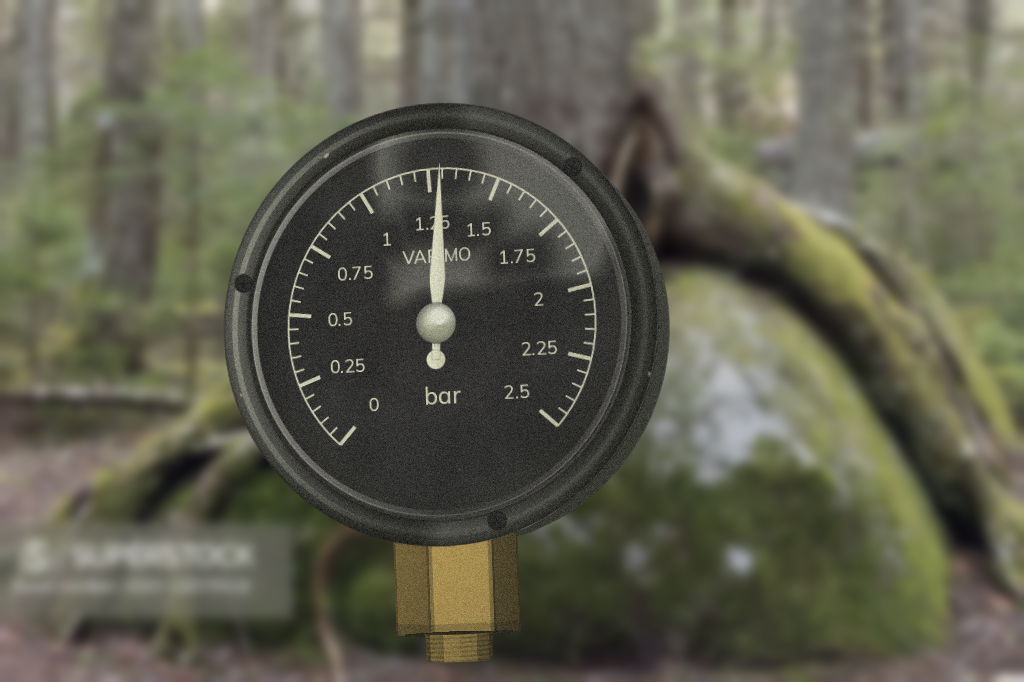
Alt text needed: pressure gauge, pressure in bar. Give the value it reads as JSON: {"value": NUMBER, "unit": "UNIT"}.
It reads {"value": 1.3, "unit": "bar"}
